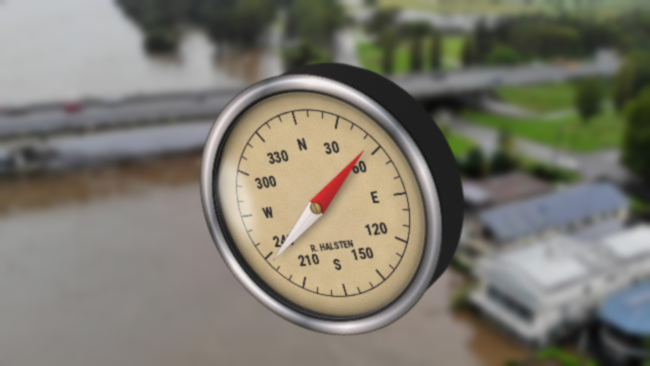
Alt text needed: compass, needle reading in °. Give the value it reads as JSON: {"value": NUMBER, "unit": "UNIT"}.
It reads {"value": 55, "unit": "°"}
